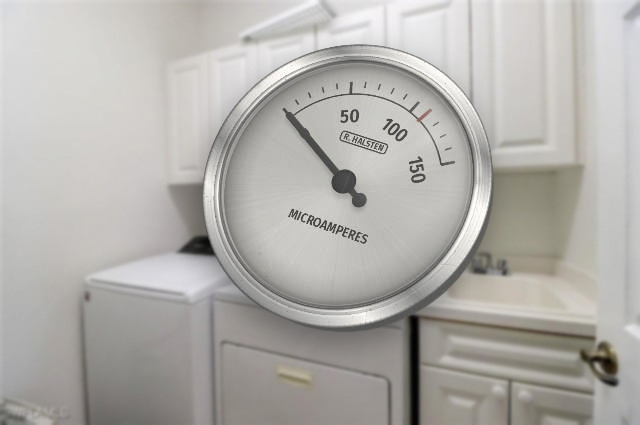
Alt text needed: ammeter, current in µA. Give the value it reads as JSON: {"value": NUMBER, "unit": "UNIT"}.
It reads {"value": 0, "unit": "µA"}
